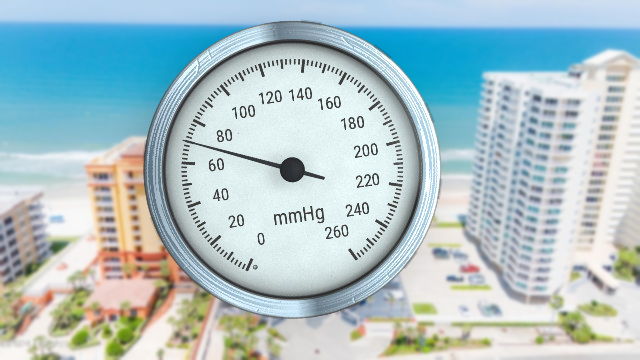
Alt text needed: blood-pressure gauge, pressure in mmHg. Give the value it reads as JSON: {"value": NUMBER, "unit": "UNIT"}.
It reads {"value": 70, "unit": "mmHg"}
